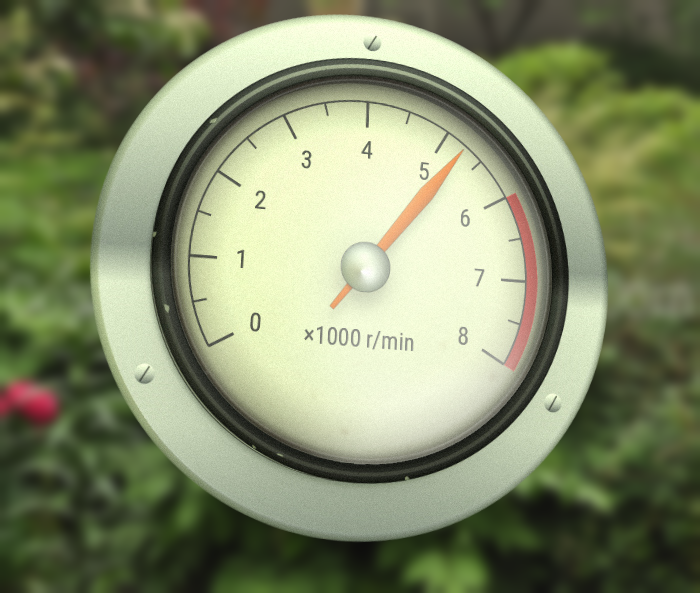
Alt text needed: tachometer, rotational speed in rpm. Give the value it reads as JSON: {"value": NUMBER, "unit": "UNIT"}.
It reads {"value": 5250, "unit": "rpm"}
